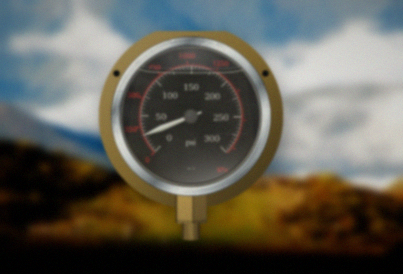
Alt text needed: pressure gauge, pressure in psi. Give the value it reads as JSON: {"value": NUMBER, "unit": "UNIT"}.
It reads {"value": 25, "unit": "psi"}
